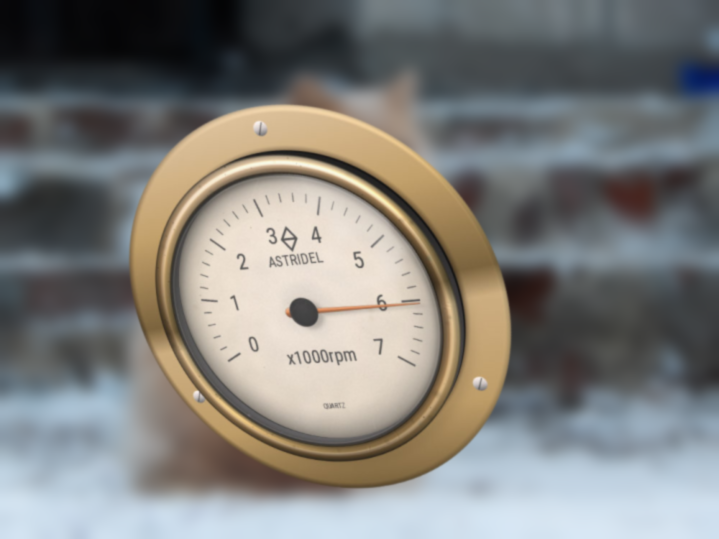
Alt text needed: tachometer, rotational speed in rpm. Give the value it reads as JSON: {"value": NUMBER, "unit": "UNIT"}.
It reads {"value": 6000, "unit": "rpm"}
